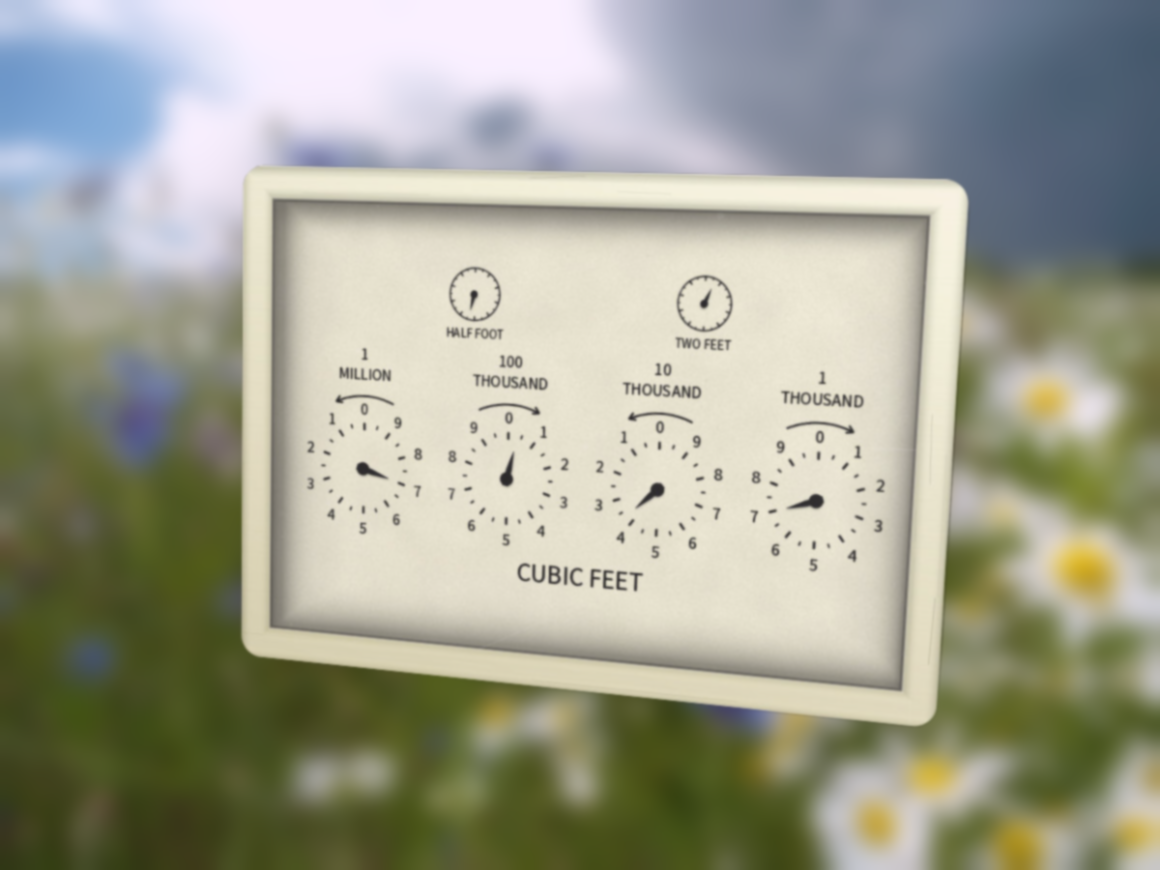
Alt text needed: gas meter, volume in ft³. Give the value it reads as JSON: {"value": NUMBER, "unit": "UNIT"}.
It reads {"value": 703700, "unit": "ft³"}
